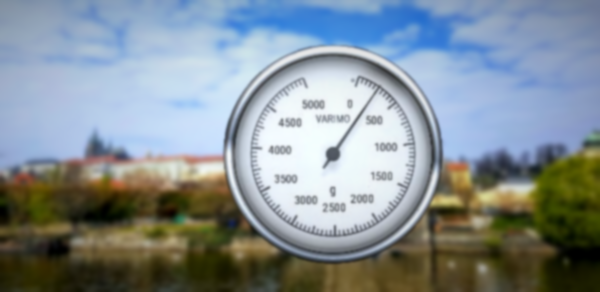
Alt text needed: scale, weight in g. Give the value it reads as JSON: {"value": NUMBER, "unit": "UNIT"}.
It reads {"value": 250, "unit": "g"}
